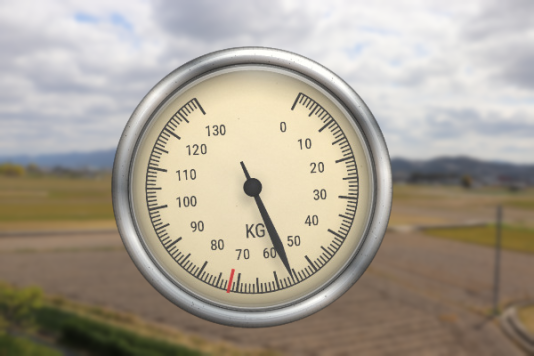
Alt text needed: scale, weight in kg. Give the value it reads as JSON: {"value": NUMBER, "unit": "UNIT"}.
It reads {"value": 56, "unit": "kg"}
